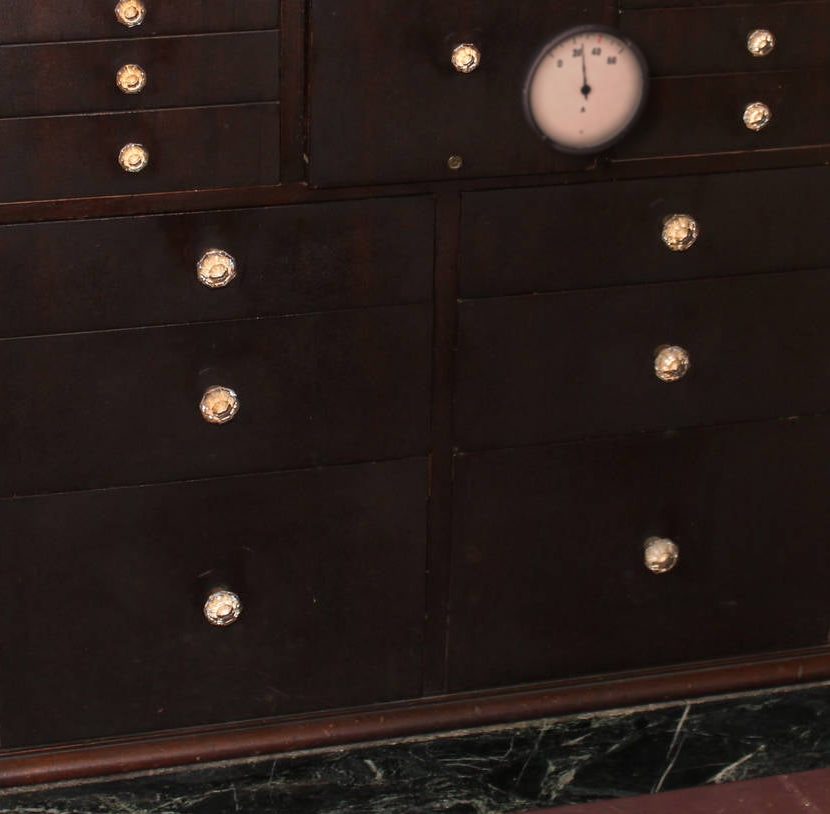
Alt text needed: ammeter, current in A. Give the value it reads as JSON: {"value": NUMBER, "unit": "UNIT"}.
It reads {"value": 25, "unit": "A"}
